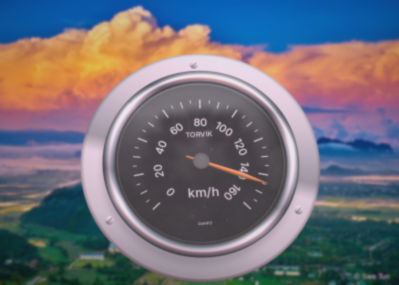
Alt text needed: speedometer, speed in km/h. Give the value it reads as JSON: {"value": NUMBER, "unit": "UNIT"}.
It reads {"value": 145, "unit": "km/h"}
